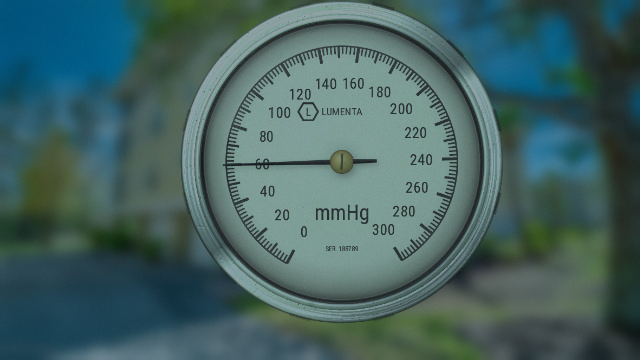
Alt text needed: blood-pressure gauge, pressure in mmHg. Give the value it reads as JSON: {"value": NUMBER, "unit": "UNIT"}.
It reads {"value": 60, "unit": "mmHg"}
